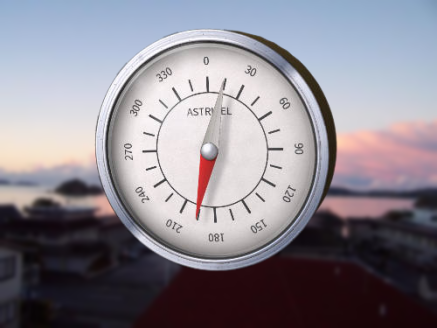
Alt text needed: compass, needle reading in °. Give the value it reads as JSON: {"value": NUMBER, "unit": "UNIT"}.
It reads {"value": 195, "unit": "°"}
